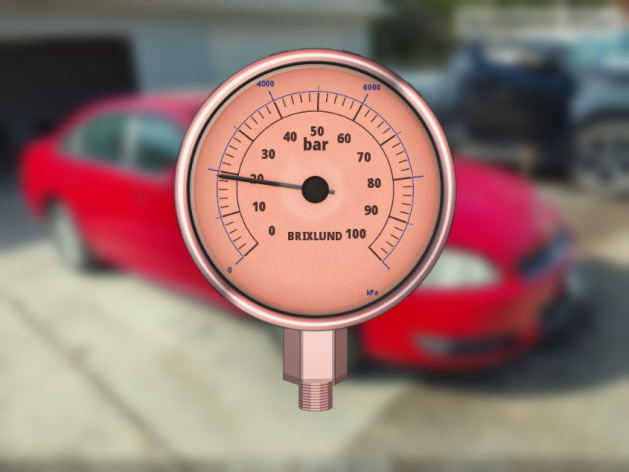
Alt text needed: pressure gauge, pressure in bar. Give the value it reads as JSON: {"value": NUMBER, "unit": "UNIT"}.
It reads {"value": 19, "unit": "bar"}
